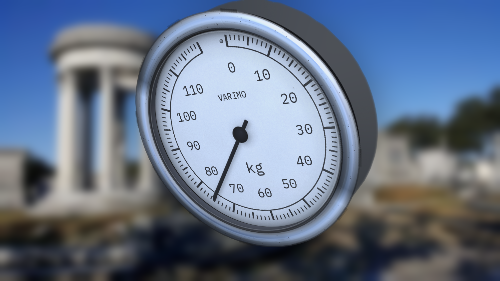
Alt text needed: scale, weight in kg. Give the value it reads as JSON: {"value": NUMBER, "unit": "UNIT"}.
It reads {"value": 75, "unit": "kg"}
